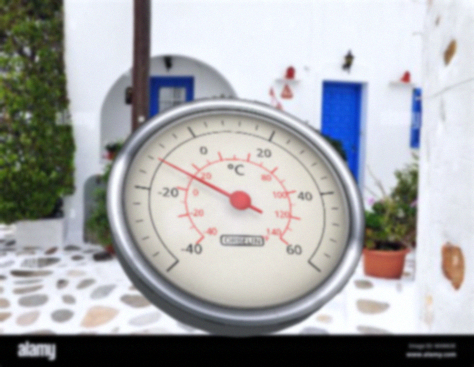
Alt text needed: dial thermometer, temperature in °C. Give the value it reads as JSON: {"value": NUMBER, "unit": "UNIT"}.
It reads {"value": -12, "unit": "°C"}
